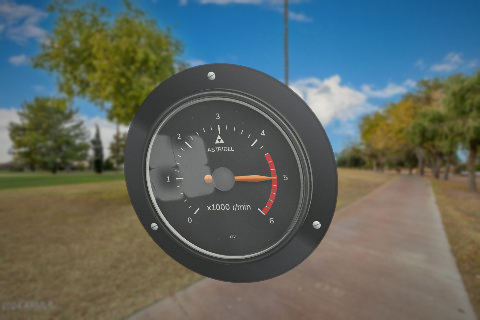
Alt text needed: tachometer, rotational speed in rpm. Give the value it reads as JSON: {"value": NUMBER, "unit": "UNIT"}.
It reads {"value": 5000, "unit": "rpm"}
